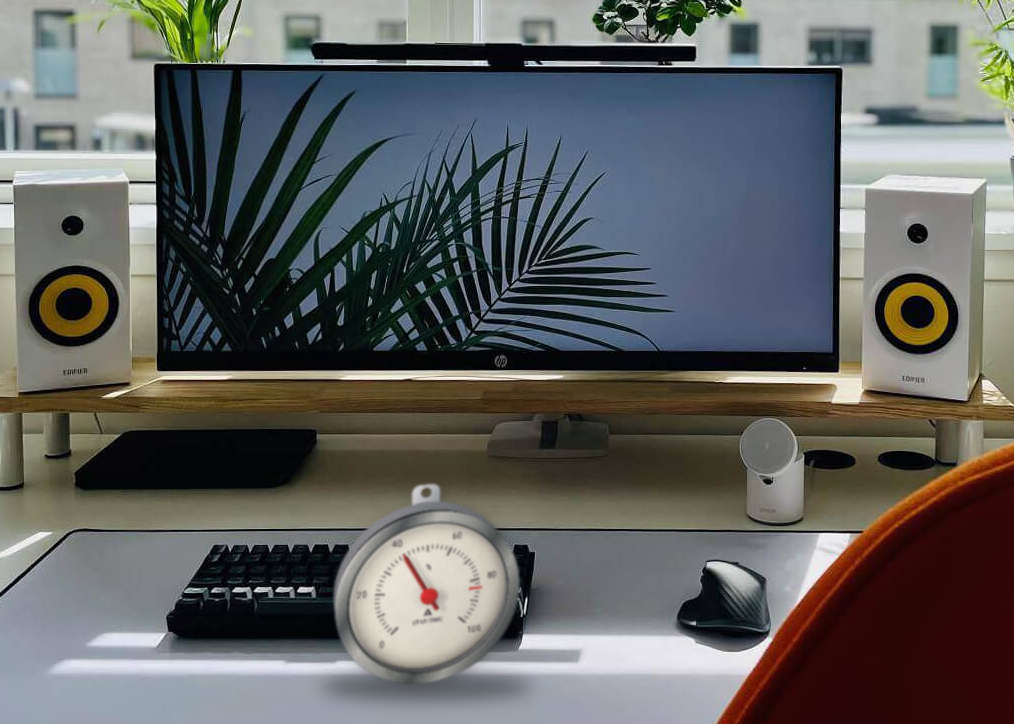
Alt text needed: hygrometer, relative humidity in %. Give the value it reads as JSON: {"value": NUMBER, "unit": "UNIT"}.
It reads {"value": 40, "unit": "%"}
